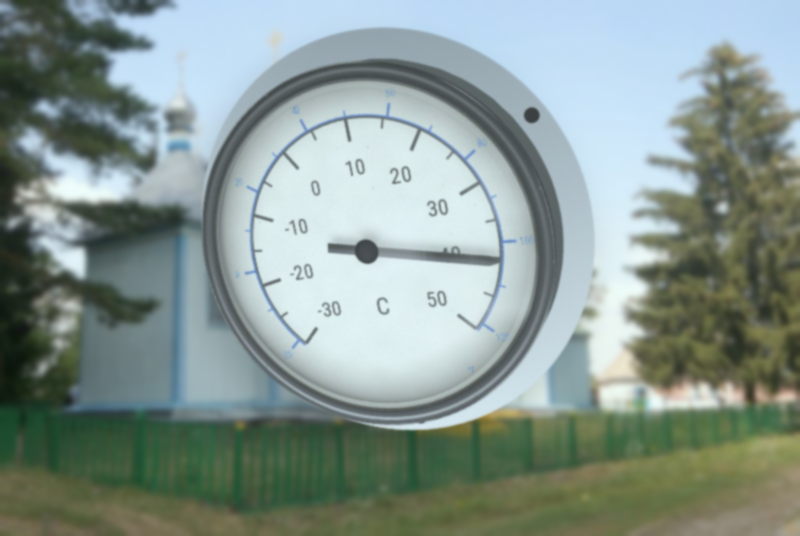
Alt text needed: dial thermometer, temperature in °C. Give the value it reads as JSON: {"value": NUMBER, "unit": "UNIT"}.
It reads {"value": 40, "unit": "°C"}
